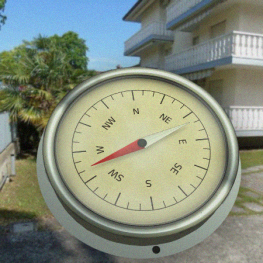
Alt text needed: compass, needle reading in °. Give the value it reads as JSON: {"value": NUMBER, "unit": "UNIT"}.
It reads {"value": 250, "unit": "°"}
